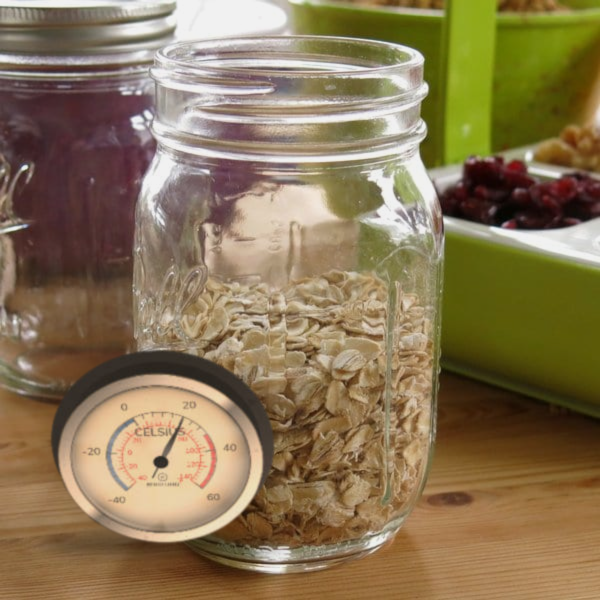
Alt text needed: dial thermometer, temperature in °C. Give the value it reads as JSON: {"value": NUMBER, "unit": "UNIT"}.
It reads {"value": 20, "unit": "°C"}
